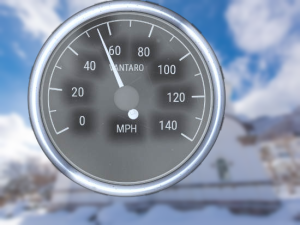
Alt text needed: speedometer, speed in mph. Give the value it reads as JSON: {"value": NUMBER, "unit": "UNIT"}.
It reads {"value": 55, "unit": "mph"}
